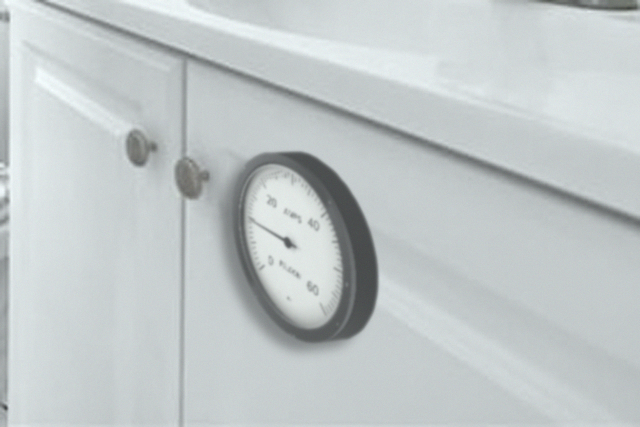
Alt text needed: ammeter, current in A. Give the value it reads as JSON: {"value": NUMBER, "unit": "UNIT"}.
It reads {"value": 10, "unit": "A"}
